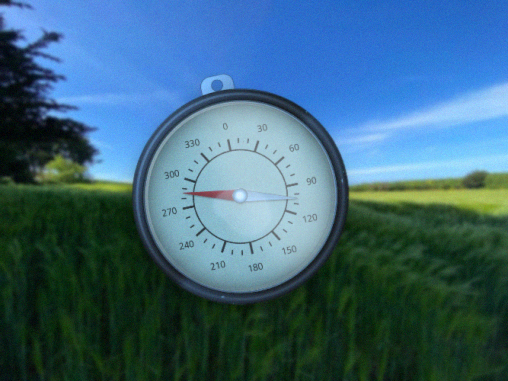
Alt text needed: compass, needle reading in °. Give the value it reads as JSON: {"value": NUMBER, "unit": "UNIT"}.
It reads {"value": 285, "unit": "°"}
